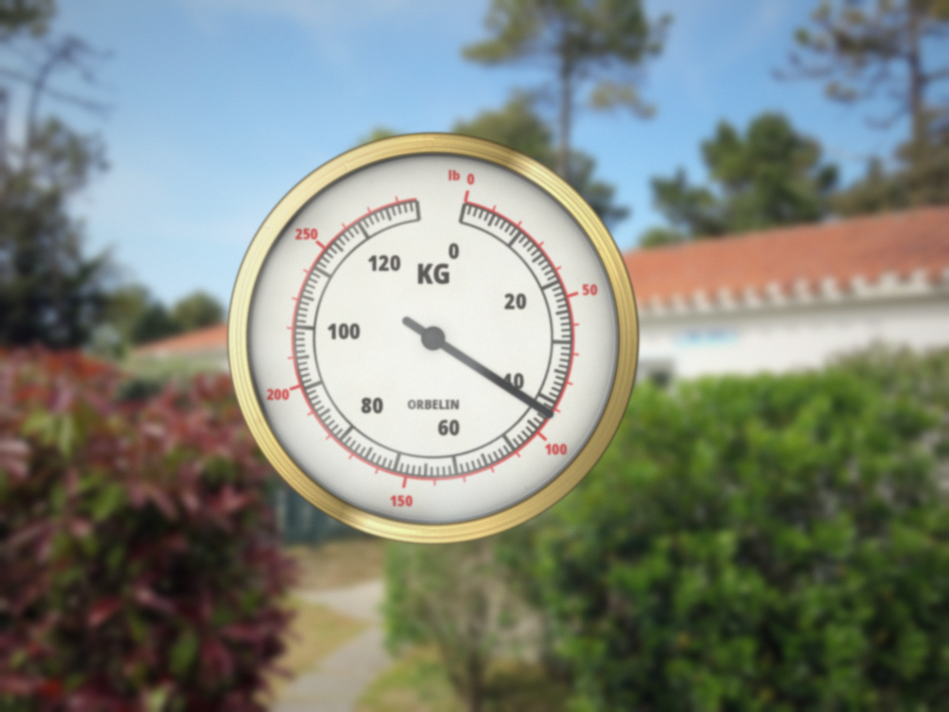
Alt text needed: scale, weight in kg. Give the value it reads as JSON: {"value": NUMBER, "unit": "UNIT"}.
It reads {"value": 42, "unit": "kg"}
